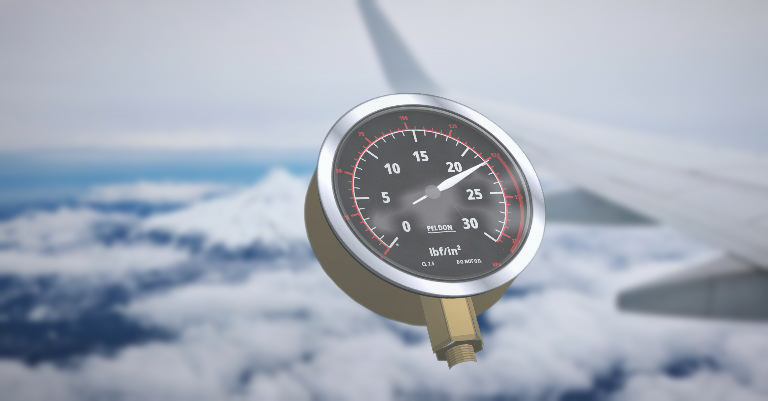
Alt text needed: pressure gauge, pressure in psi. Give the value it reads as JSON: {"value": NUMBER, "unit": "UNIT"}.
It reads {"value": 22, "unit": "psi"}
